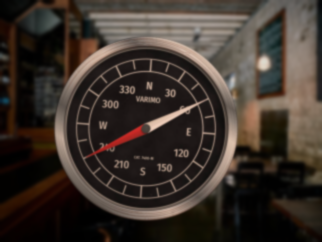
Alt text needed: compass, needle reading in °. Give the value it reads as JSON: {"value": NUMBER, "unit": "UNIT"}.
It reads {"value": 240, "unit": "°"}
